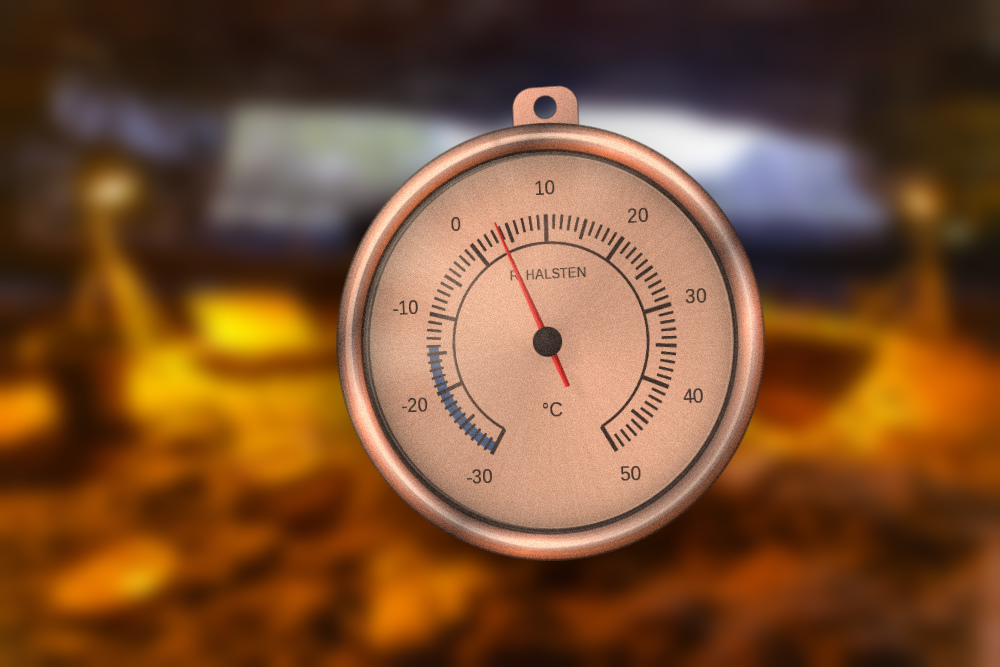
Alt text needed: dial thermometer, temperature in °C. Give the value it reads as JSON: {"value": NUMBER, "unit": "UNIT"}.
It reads {"value": 4, "unit": "°C"}
